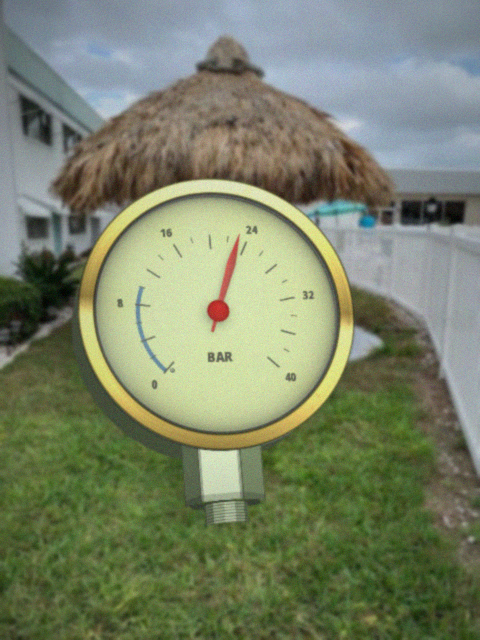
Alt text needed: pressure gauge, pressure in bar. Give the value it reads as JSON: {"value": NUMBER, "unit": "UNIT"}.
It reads {"value": 23, "unit": "bar"}
